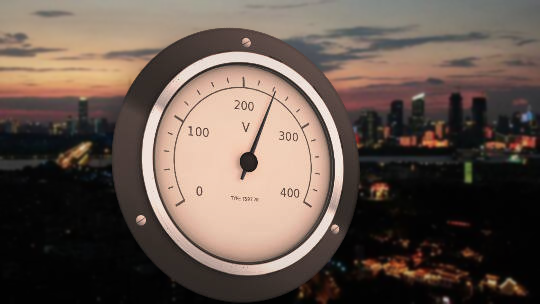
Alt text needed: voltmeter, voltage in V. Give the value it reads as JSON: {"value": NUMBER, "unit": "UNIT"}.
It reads {"value": 240, "unit": "V"}
